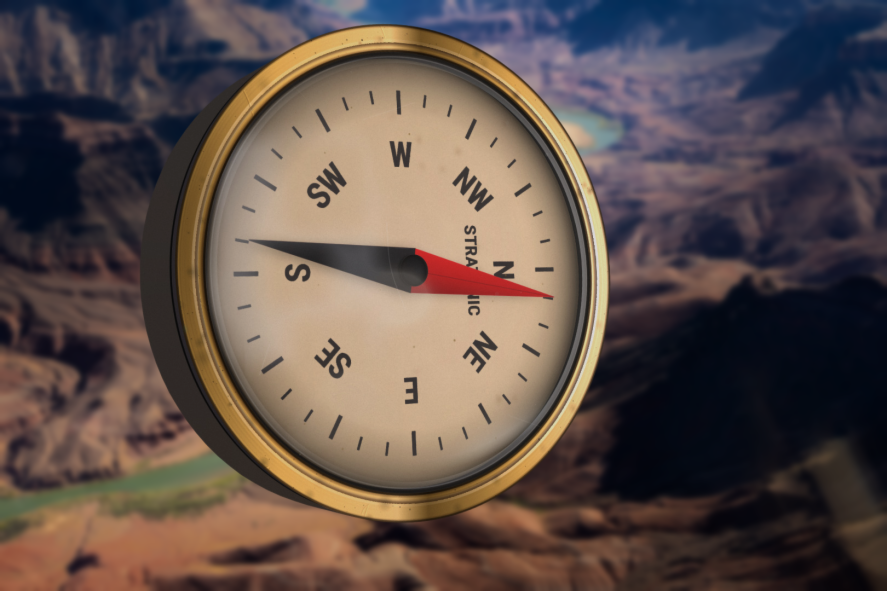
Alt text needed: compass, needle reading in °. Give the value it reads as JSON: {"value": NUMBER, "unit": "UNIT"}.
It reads {"value": 10, "unit": "°"}
